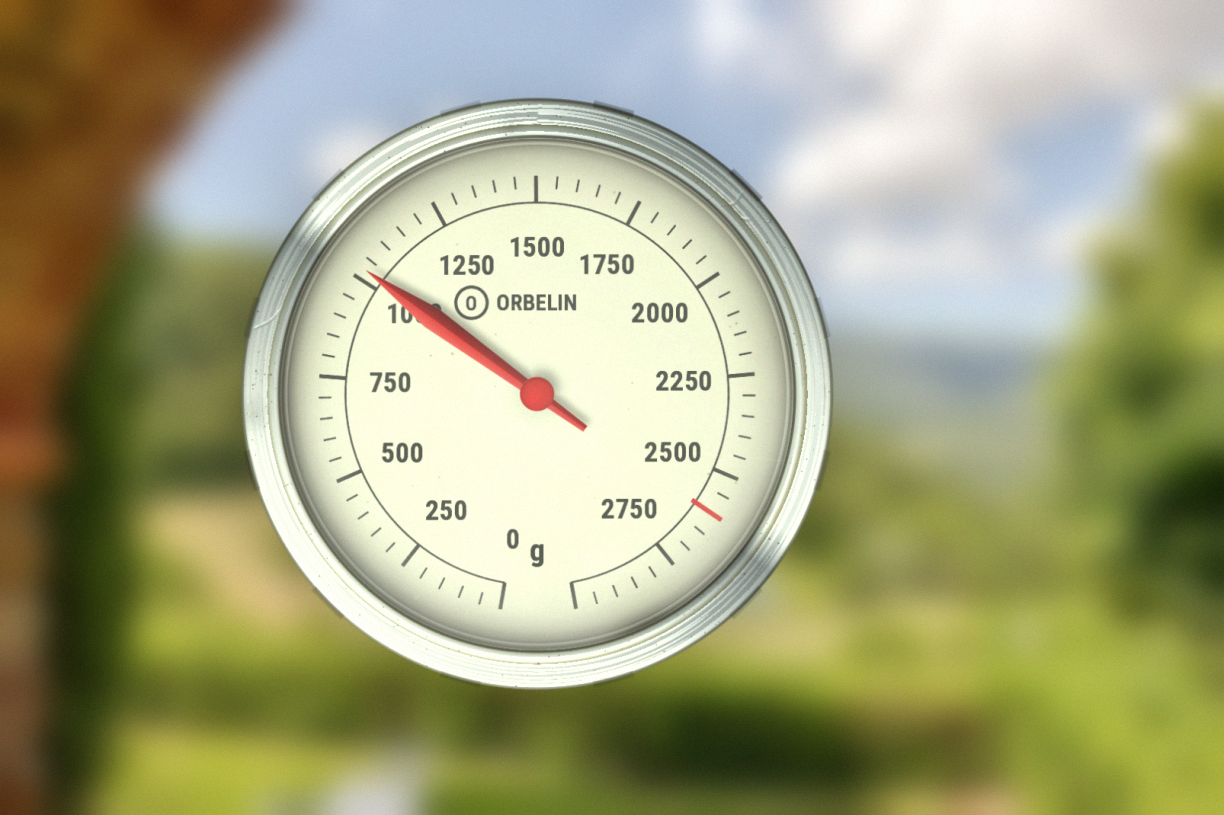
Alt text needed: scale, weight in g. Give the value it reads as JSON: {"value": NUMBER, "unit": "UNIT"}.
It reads {"value": 1025, "unit": "g"}
